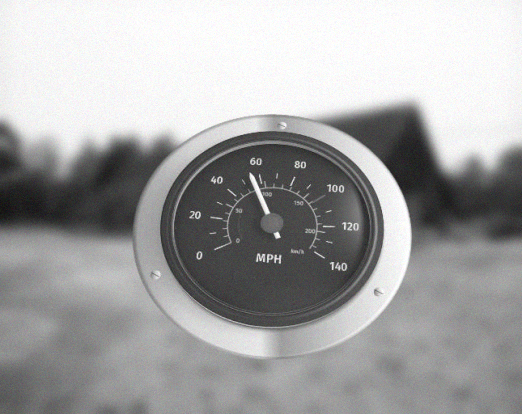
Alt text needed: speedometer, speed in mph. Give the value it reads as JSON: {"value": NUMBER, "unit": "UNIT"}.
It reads {"value": 55, "unit": "mph"}
